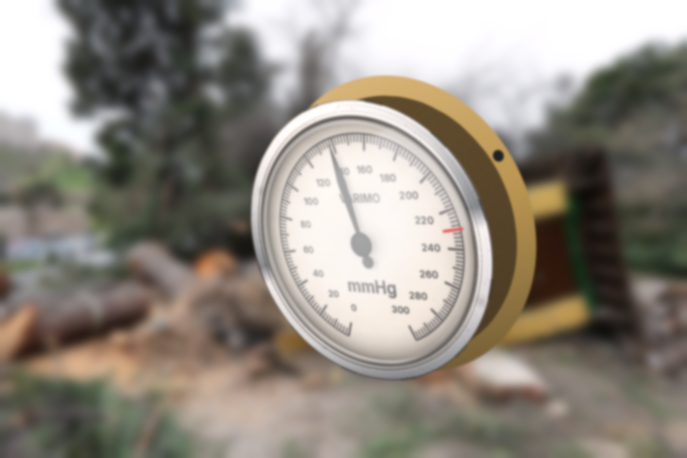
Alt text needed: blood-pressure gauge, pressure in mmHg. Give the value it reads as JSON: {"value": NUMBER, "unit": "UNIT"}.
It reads {"value": 140, "unit": "mmHg"}
